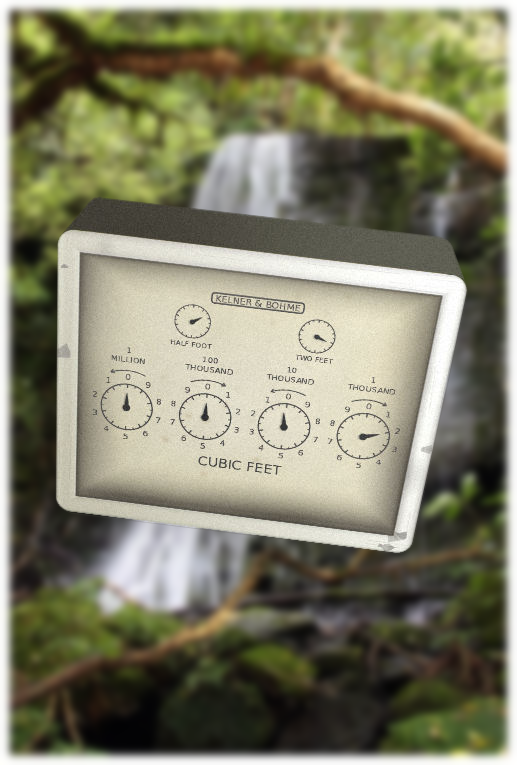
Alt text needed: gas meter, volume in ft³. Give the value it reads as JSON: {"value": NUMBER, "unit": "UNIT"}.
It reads {"value": 200, "unit": "ft³"}
